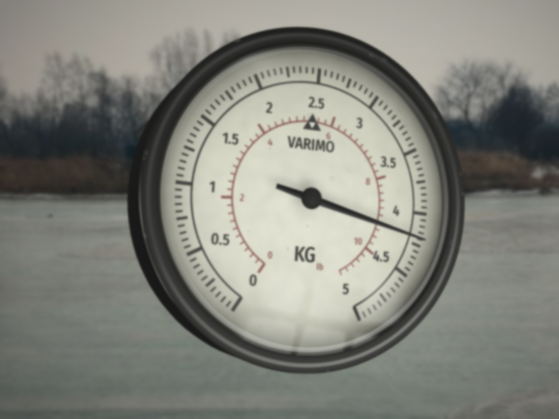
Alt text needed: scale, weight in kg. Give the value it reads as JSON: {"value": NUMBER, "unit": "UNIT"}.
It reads {"value": 4.2, "unit": "kg"}
